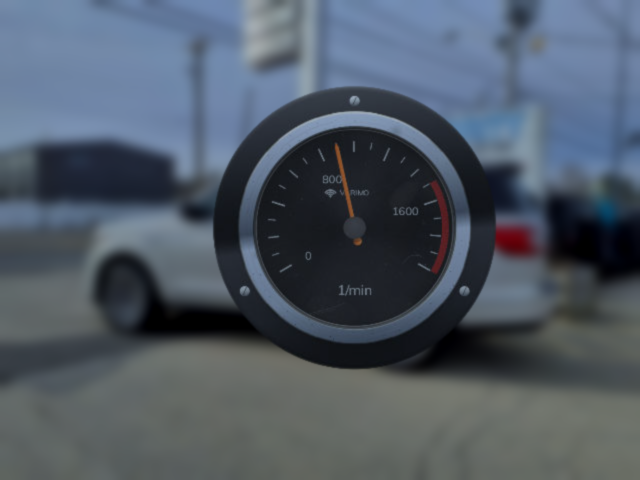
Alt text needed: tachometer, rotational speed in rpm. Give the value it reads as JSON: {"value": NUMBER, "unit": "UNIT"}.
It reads {"value": 900, "unit": "rpm"}
